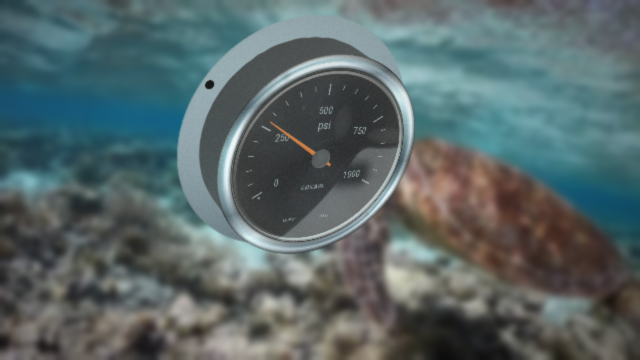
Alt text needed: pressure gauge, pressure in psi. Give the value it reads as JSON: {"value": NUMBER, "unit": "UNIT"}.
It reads {"value": 275, "unit": "psi"}
